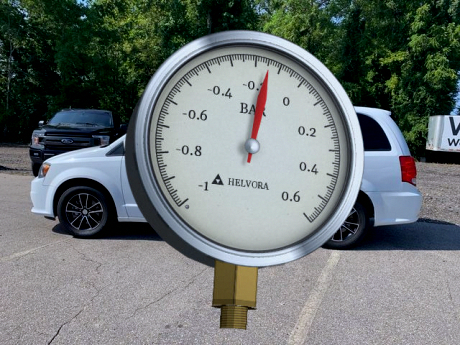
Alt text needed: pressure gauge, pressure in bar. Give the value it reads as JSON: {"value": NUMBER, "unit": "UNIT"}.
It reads {"value": -0.15, "unit": "bar"}
